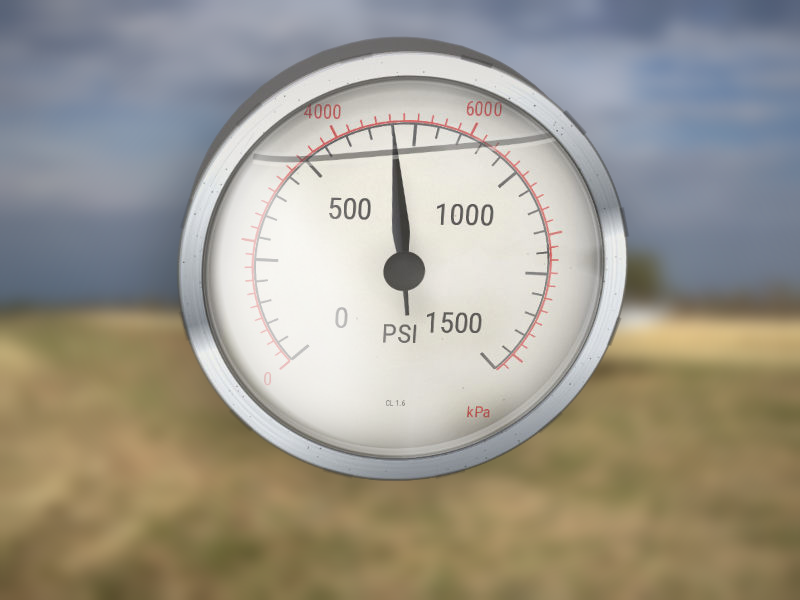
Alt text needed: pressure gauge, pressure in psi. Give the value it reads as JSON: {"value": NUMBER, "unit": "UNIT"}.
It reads {"value": 700, "unit": "psi"}
